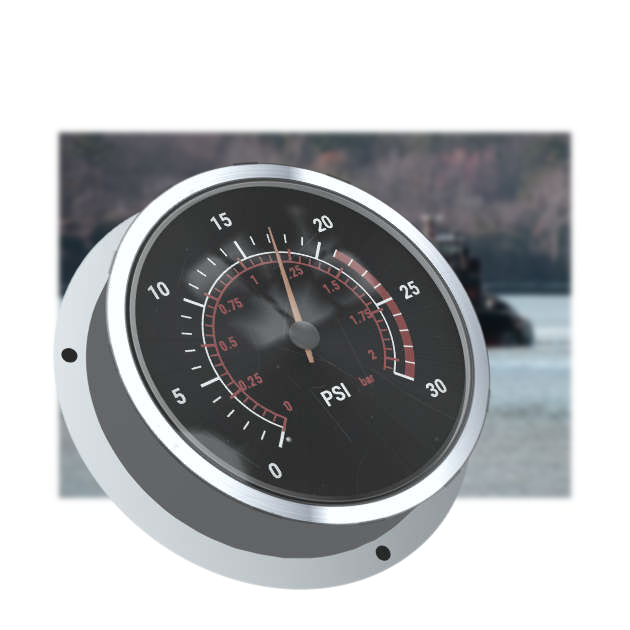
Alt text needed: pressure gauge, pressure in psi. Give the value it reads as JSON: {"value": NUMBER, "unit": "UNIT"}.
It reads {"value": 17, "unit": "psi"}
